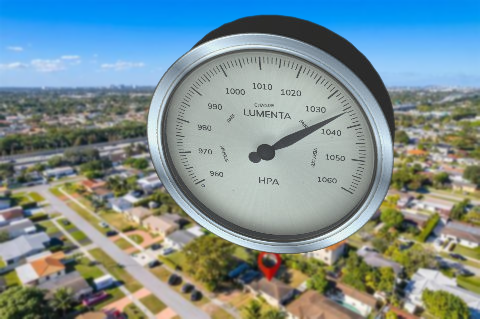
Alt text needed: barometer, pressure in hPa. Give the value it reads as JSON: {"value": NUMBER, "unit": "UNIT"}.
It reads {"value": 1035, "unit": "hPa"}
